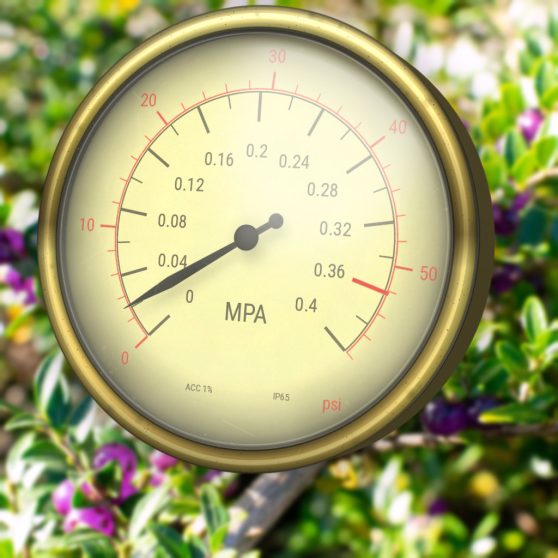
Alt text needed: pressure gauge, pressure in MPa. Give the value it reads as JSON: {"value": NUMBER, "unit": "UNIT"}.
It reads {"value": 0.02, "unit": "MPa"}
